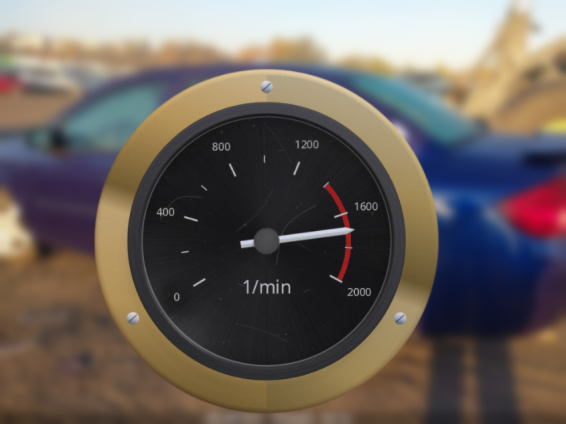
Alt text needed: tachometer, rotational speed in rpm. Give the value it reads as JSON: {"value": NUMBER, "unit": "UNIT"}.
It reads {"value": 1700, "unit": "rpm"}
